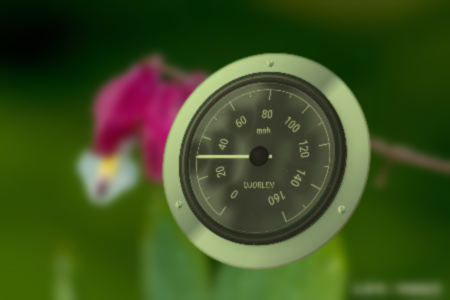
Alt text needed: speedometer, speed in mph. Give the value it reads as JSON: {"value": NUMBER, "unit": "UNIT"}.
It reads {"value": 30, "unit": "mph"}
